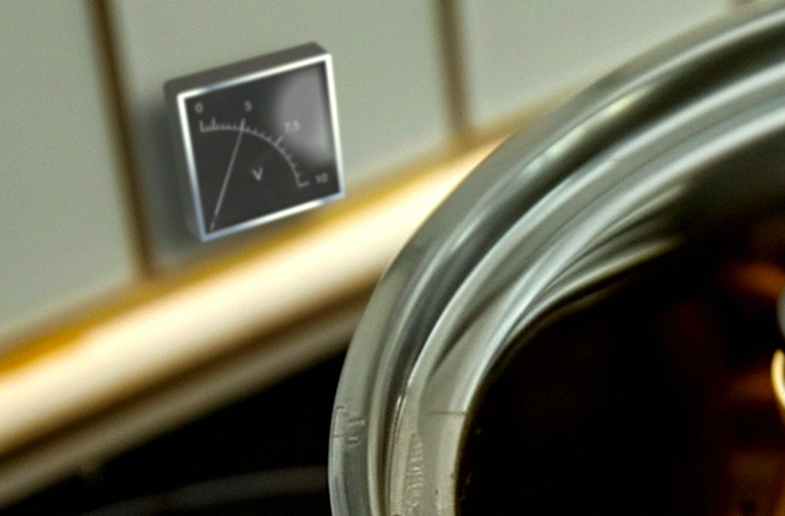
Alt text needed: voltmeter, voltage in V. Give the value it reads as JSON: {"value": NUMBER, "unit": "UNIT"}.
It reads {"value": 5, "unit": "V"}
